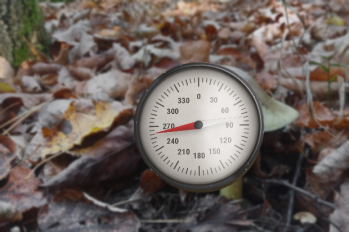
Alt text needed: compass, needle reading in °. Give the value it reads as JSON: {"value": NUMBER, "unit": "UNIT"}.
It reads {"value": 260, "unit": "°"}
